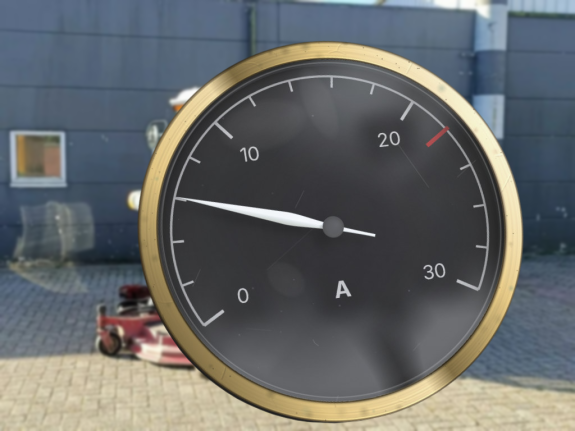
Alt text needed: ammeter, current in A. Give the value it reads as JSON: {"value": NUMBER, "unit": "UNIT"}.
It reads {"value": 6, "unit": "A"}
